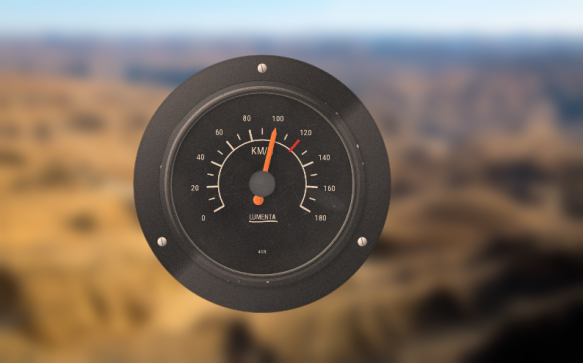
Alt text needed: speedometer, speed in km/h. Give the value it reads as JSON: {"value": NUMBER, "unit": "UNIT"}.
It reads {"value": 100, "unit": "km/h"}
